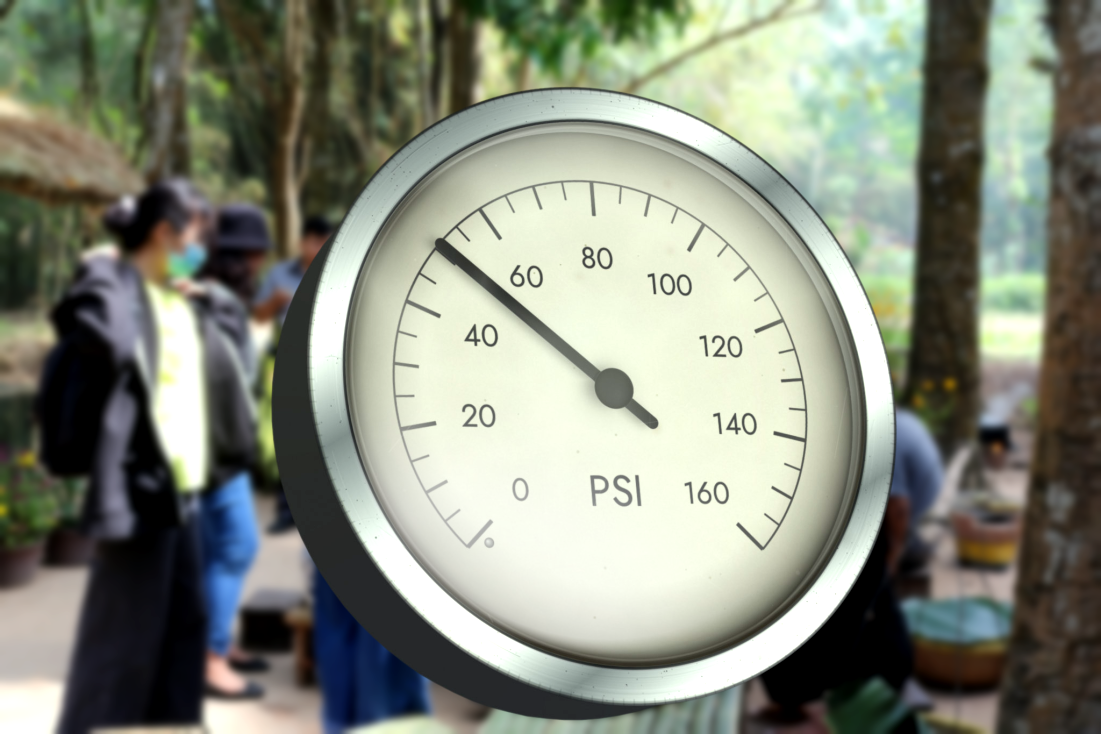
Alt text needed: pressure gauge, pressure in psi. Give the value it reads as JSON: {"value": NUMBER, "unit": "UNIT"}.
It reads {"value": 50, "unit": "psi"}
